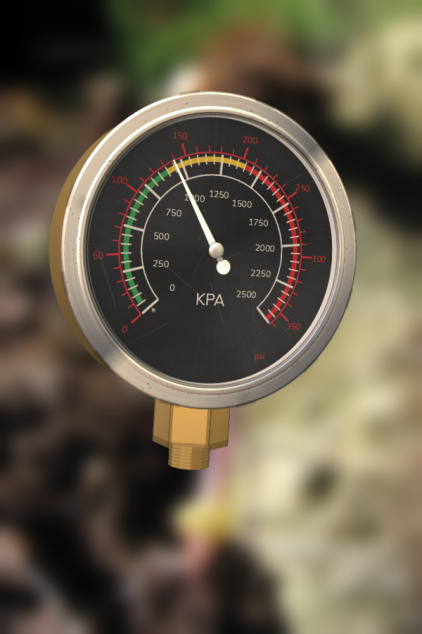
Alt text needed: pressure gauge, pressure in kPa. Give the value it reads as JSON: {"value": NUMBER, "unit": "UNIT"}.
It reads {"value": 950, "unit": "kPa"}
